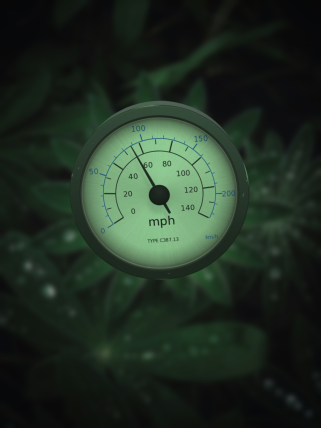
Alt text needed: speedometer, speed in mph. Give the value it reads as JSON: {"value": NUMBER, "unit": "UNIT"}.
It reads {"value": 55, "unit": "mph"}
